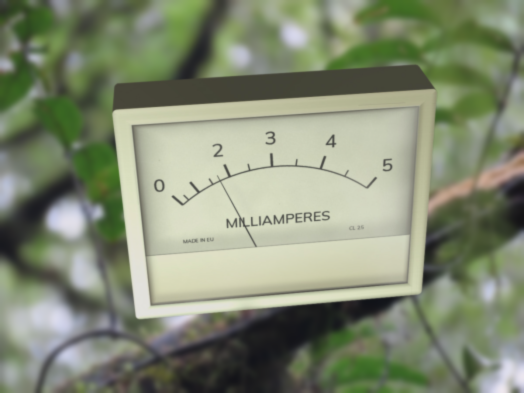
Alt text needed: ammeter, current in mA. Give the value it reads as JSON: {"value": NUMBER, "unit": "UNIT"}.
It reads {"value": 1.75, "unit": "mA"}
